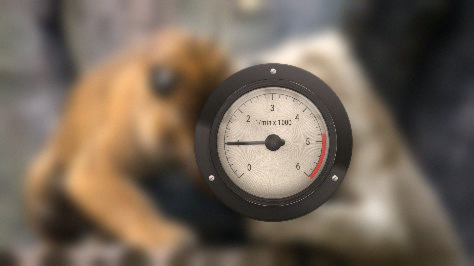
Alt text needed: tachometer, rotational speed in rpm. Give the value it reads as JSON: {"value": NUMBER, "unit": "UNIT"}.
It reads {"value": 1000, "unit": "rpm"}
